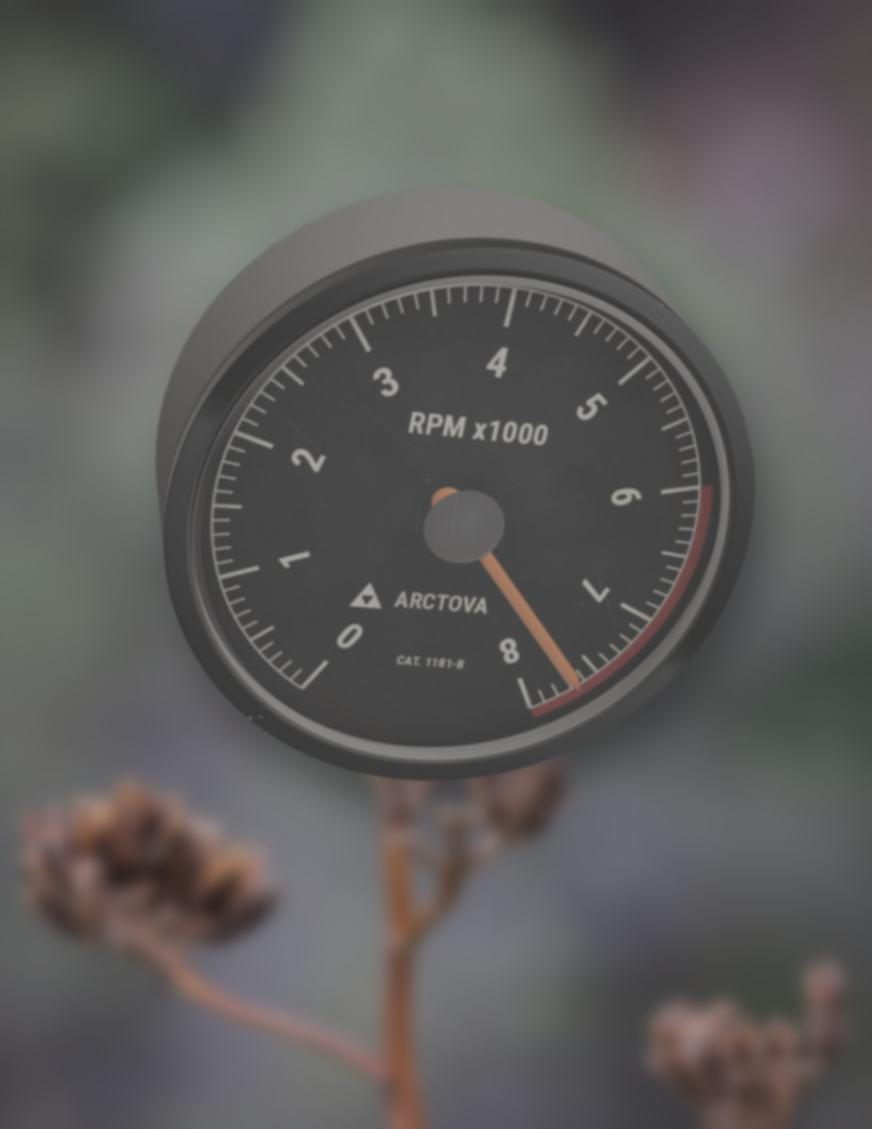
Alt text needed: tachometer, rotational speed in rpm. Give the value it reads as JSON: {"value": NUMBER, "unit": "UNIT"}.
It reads {"value": 7650, "unit": "rpm"}
